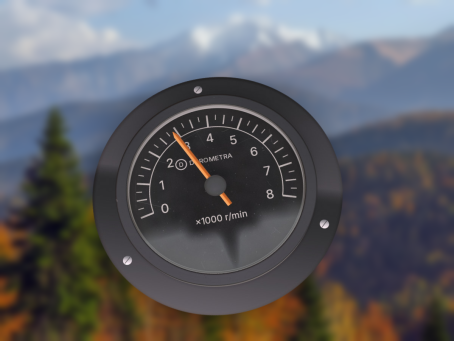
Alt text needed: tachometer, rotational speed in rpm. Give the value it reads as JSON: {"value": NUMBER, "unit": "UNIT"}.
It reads {"value": 2875, "unit": "rpm"}
